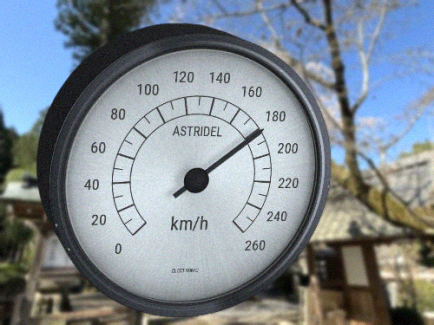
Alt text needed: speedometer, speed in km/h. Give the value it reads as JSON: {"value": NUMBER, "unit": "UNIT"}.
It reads {"value": 180, "unit": "km/h"}
